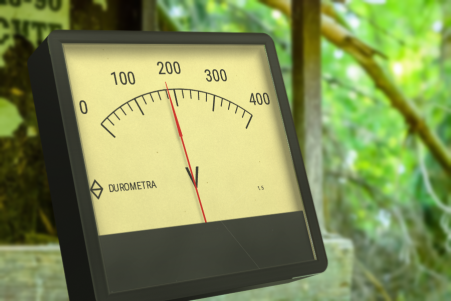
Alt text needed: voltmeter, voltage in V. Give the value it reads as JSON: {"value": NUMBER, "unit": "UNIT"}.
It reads {"value": 180, "unit": "V"}
